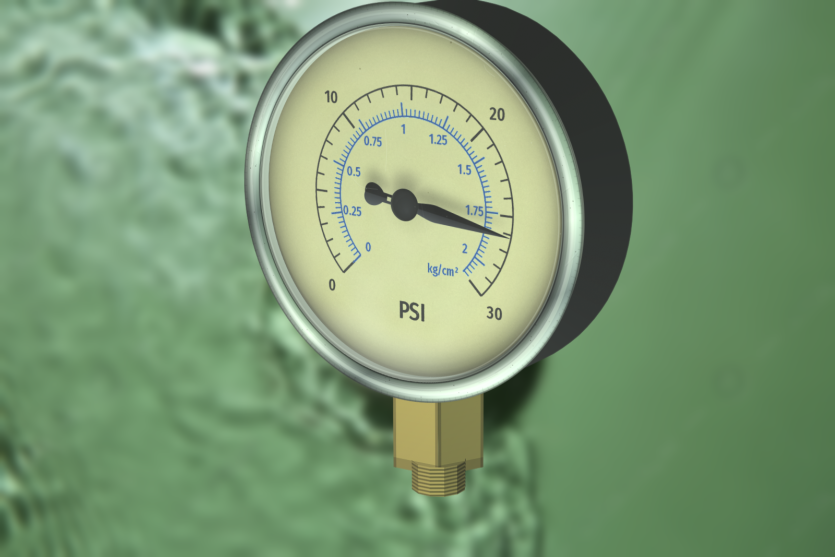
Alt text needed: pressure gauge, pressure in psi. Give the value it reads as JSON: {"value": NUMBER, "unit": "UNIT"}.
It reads {"value": 26, "unit": "psi"}
